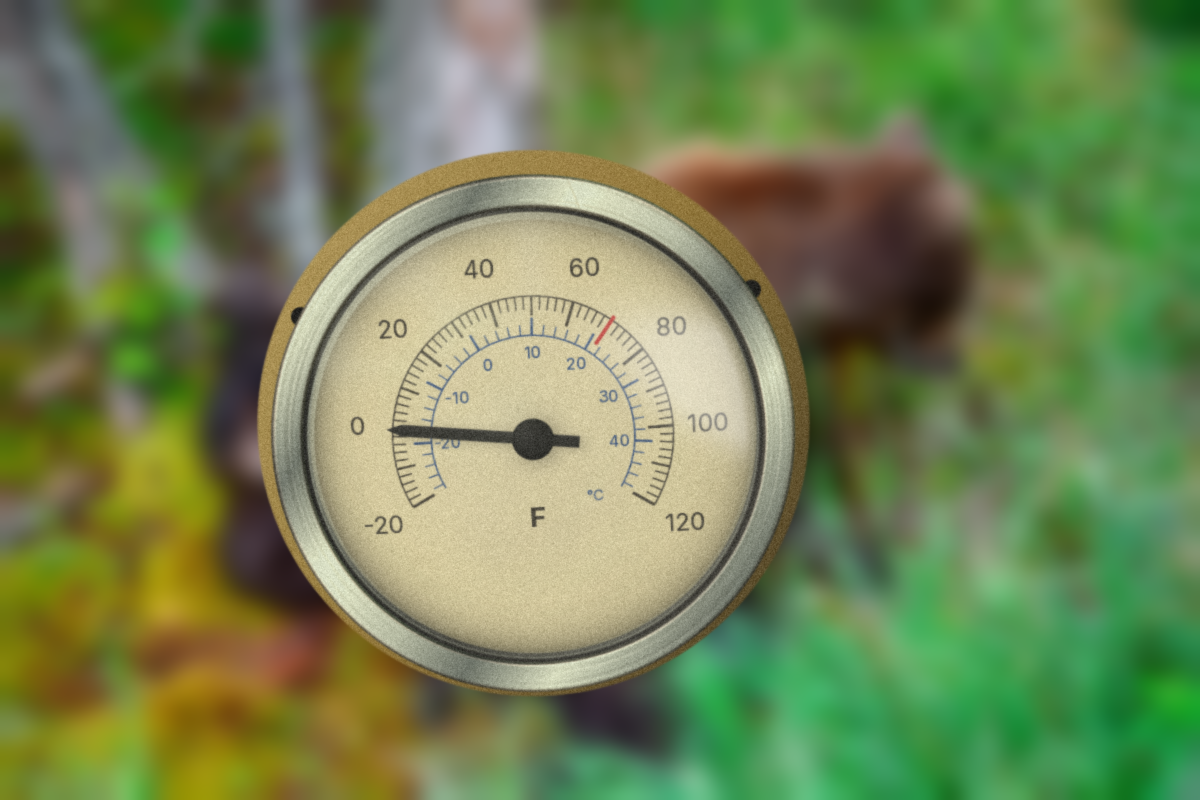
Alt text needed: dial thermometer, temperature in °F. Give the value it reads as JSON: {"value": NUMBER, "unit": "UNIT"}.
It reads {"value": 0, "unit": "°F"}
